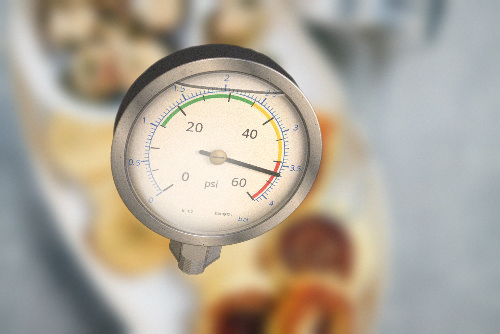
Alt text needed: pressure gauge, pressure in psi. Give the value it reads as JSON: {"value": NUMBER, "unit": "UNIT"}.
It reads {"value": 52.5, "unit": "psi"}
